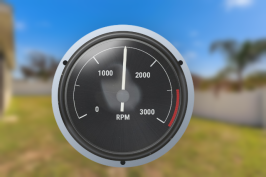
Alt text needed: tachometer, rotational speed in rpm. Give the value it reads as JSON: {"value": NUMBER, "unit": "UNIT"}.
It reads {"value": 1500, "unit": "rpm"}
